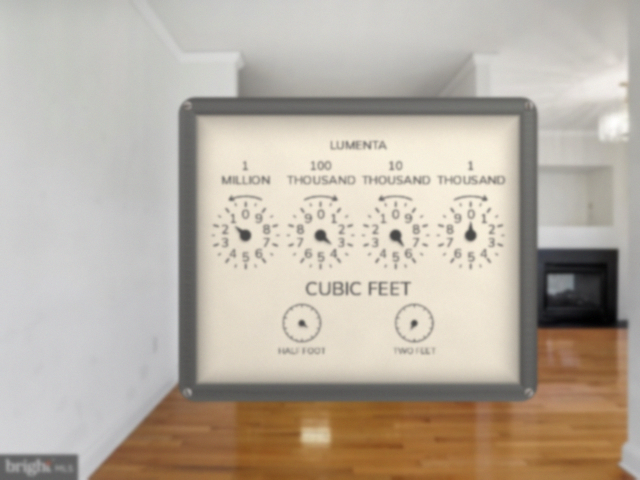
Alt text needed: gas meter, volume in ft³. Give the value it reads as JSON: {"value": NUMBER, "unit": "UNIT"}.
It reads {"value": 136000, "unit": "ft³"}
